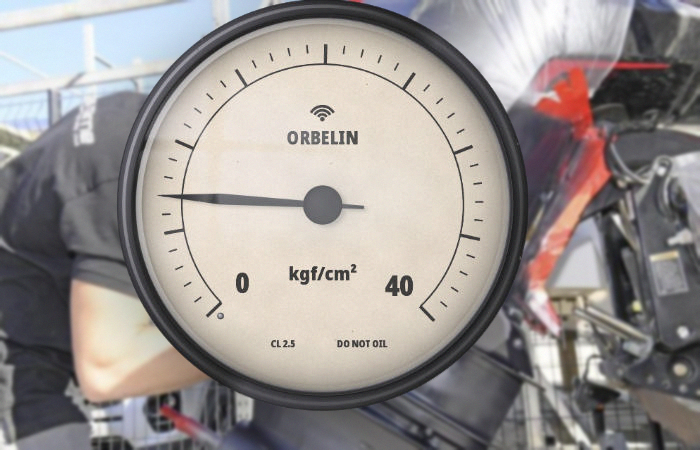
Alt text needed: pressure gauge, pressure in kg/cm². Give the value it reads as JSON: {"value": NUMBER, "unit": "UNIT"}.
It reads {"value": 7, "unit": "kg/cm²"}
